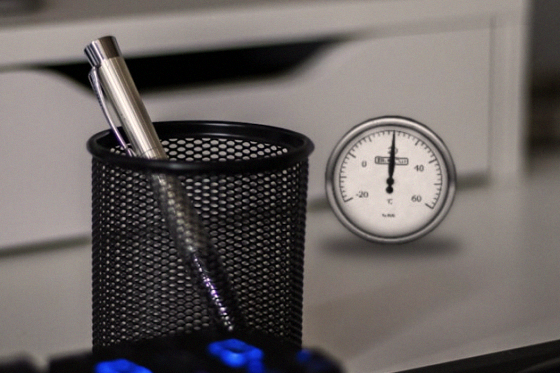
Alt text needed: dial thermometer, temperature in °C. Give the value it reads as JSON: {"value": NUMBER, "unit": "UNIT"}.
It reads {"value": 20, "unit": "°C"}
